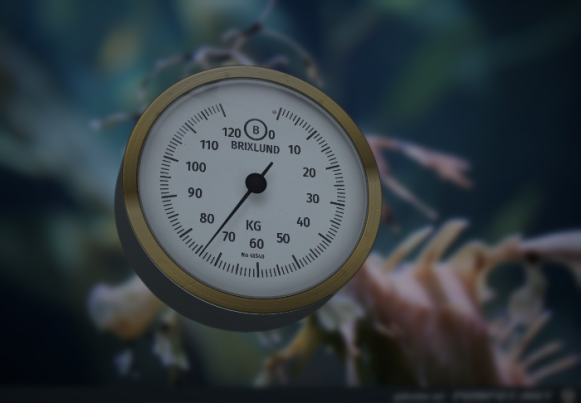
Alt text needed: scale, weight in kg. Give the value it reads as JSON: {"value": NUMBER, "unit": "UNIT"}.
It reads {"value": 74, "unit": "kg"}
